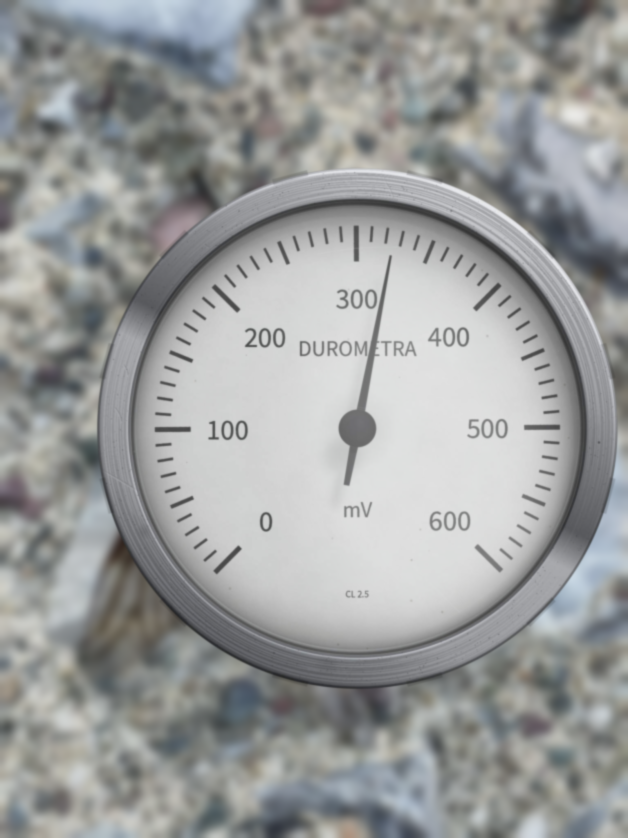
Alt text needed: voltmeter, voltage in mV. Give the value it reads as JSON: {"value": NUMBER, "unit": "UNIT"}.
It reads {"value": 325, "unit": "mV"}
